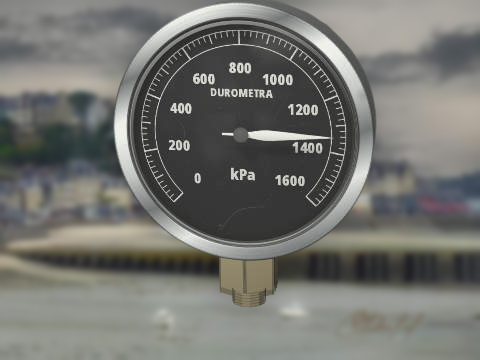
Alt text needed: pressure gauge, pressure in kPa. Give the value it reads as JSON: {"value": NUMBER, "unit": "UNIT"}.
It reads {"value": 1340, "unit": "kPa"}
